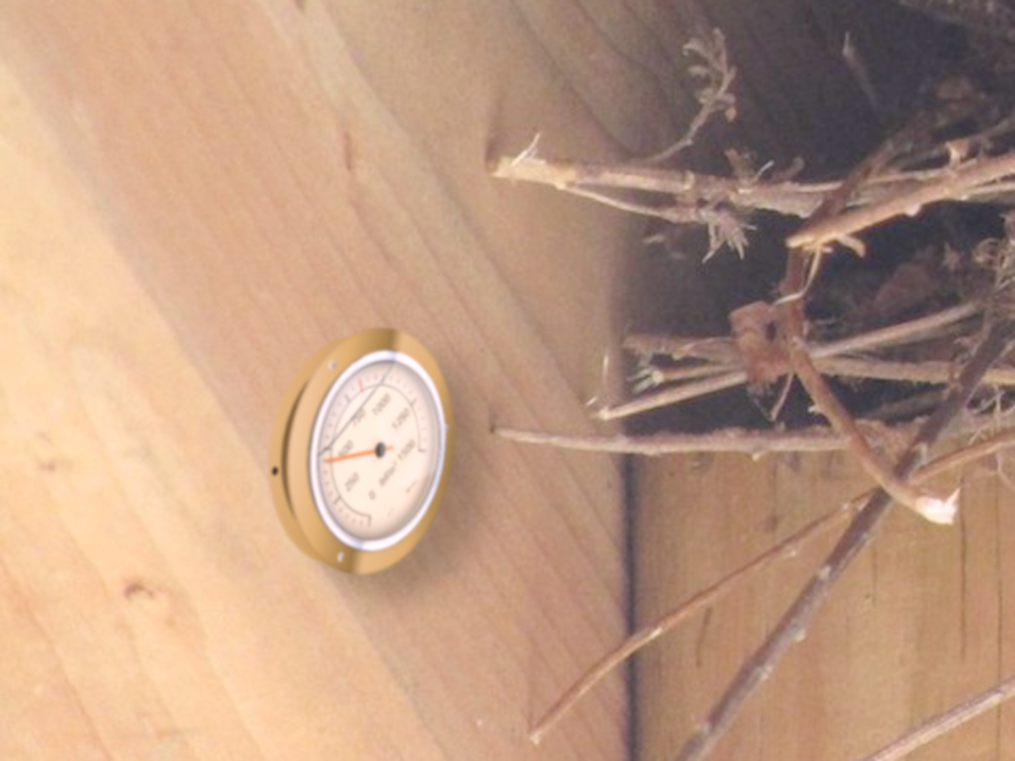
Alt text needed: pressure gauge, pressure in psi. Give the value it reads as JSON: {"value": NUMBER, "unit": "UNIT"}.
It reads {"value": 450, "unit": "psi"}
